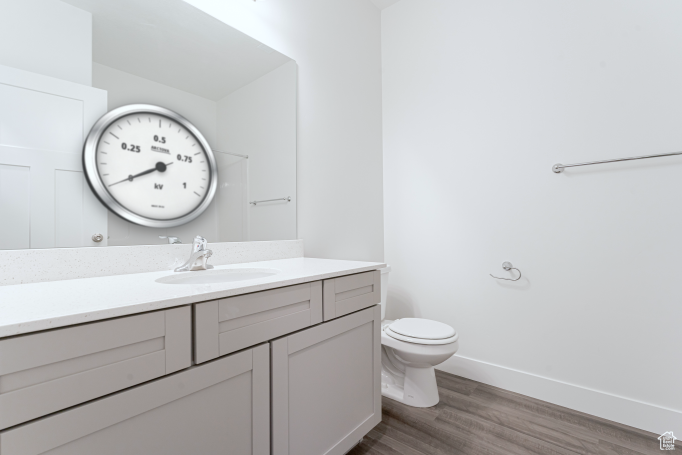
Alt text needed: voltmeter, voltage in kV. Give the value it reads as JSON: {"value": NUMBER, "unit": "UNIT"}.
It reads {"value": 0, "unit": "kV"}
